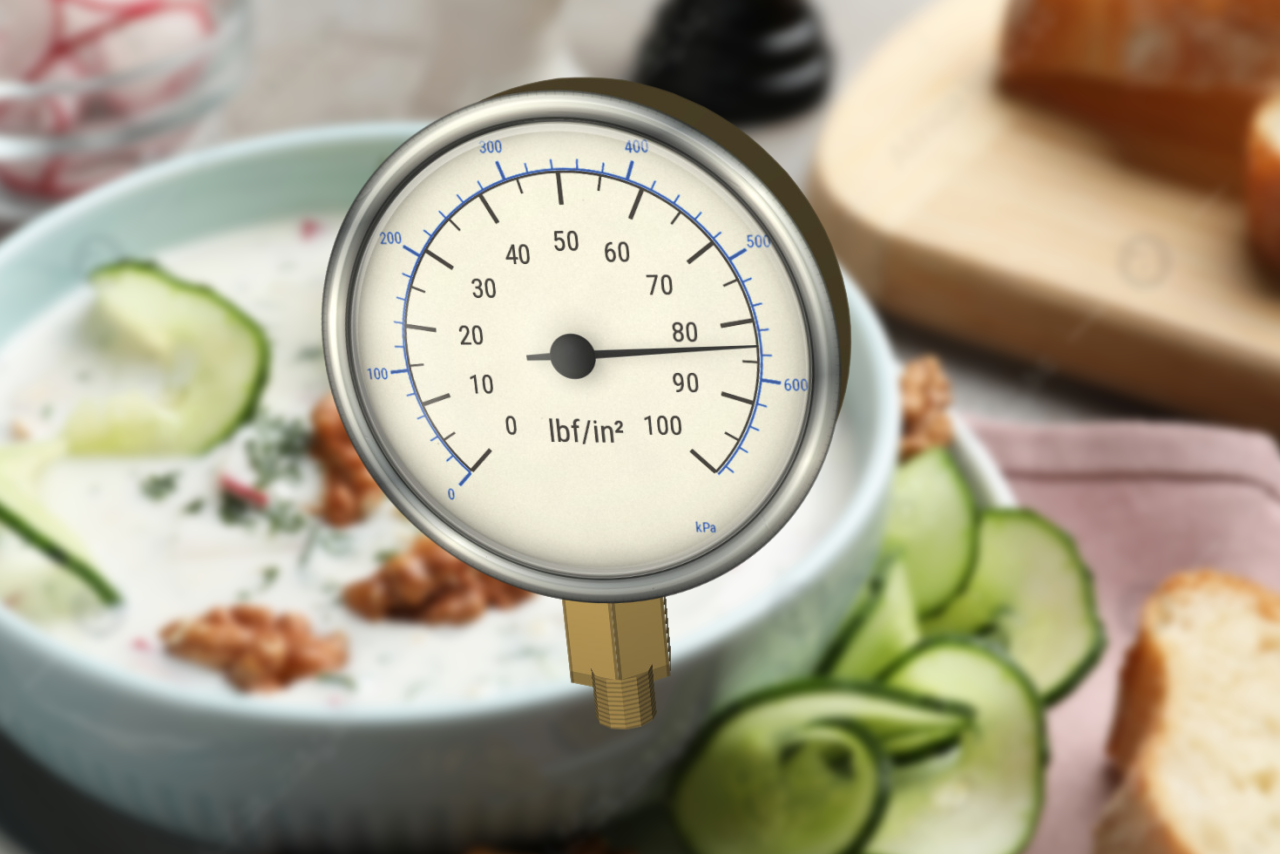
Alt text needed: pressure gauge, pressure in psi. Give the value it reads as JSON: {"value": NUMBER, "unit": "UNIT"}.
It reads {"value": 82.5, "unit": "psi"}
